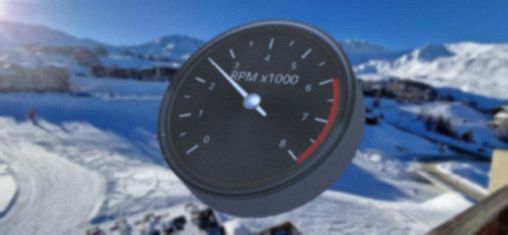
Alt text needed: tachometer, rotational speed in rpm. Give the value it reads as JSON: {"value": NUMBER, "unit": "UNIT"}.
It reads {"value": 2500, "unit": "rpm"}
